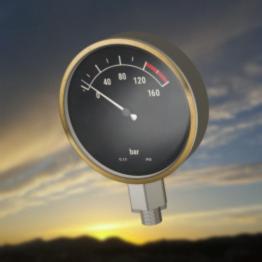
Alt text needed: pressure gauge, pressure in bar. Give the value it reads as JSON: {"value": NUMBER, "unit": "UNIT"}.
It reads {"value": 10, "unit": "bar"}
